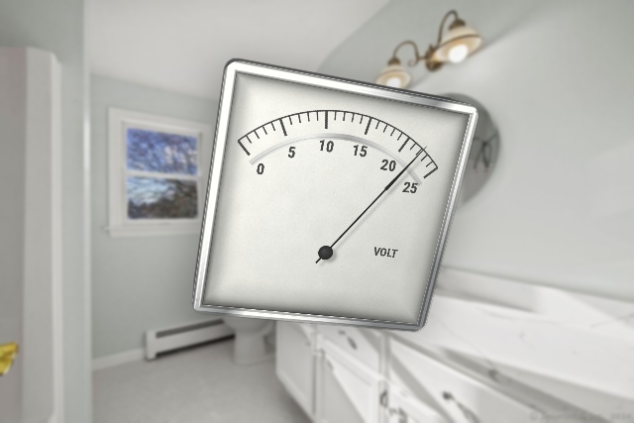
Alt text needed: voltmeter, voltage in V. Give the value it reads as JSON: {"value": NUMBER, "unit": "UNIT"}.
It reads {"value": 22, "unit": "V"}
